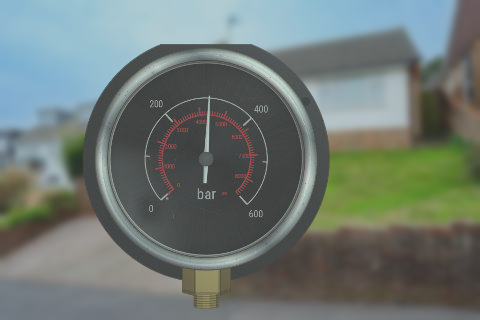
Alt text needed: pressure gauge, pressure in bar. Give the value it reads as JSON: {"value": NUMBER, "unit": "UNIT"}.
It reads {"value": 300, "unit": "bar"}
